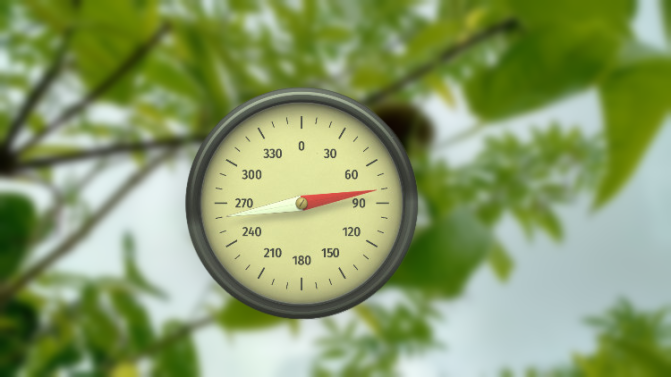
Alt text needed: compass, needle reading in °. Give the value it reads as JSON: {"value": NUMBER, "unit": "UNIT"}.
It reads {"value": 80, "unit": "°"}
